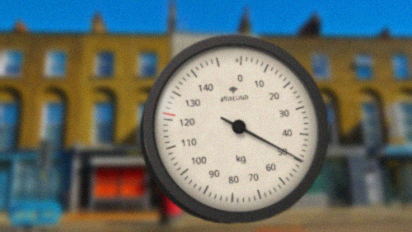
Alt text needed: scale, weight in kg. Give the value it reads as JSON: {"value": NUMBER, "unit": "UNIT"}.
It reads {"value": 50, "unit": "kg"}
